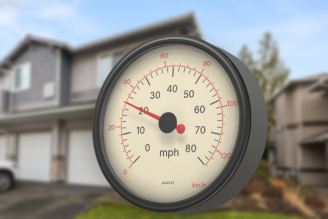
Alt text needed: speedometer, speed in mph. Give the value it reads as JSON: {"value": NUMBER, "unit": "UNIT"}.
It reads {"value": 20, "unit": "mph"}
